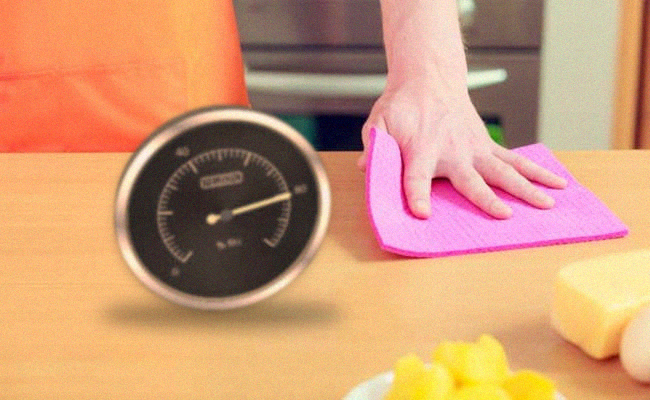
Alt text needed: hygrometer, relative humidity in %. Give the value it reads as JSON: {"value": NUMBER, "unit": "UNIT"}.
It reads {"value": 80, "unit": "%"}
